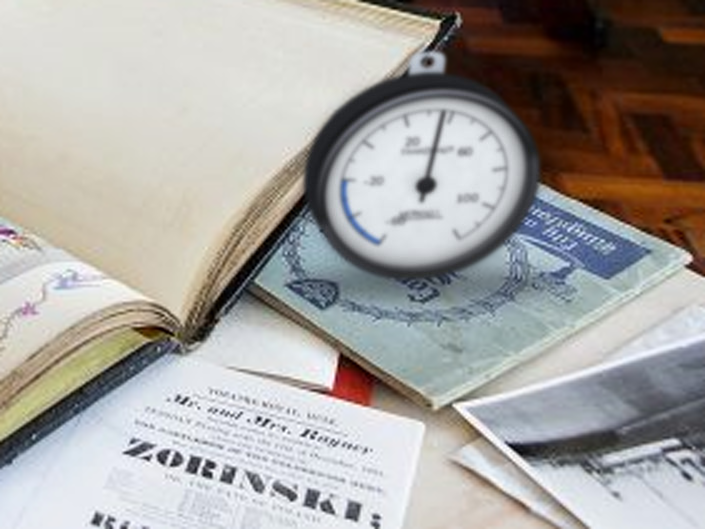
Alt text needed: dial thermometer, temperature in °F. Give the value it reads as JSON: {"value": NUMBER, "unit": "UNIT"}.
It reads {"value": 35, "unit": "°F"}
